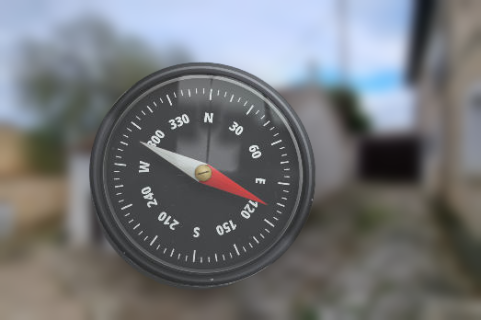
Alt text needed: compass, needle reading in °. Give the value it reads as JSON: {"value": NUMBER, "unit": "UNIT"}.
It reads {"value": 110, "unit": "°"}
